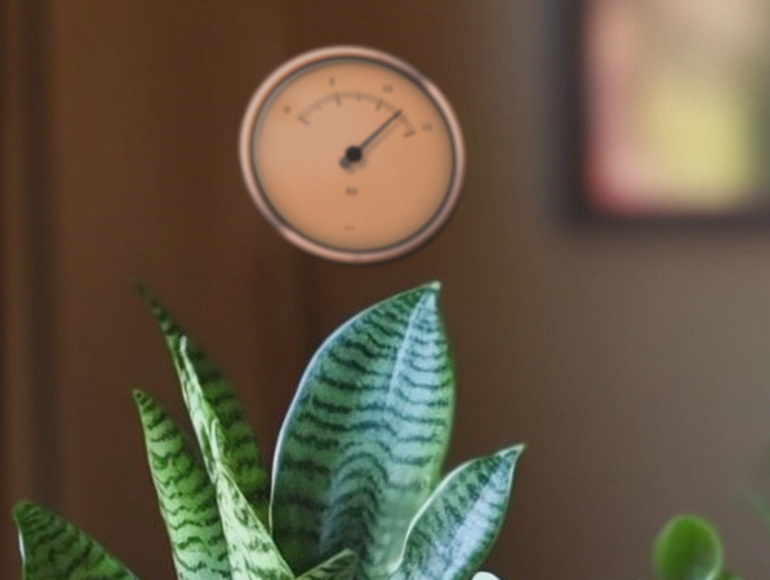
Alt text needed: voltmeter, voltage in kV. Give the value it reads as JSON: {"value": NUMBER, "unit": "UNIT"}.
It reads {"value": 12.5, "unit": "kV"}
